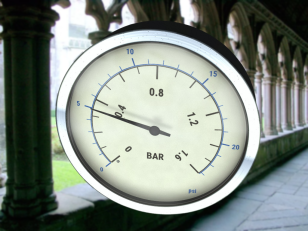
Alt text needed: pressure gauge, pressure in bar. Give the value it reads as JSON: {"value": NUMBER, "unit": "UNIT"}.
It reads {"value": 0.35, "unit": "bar"}
